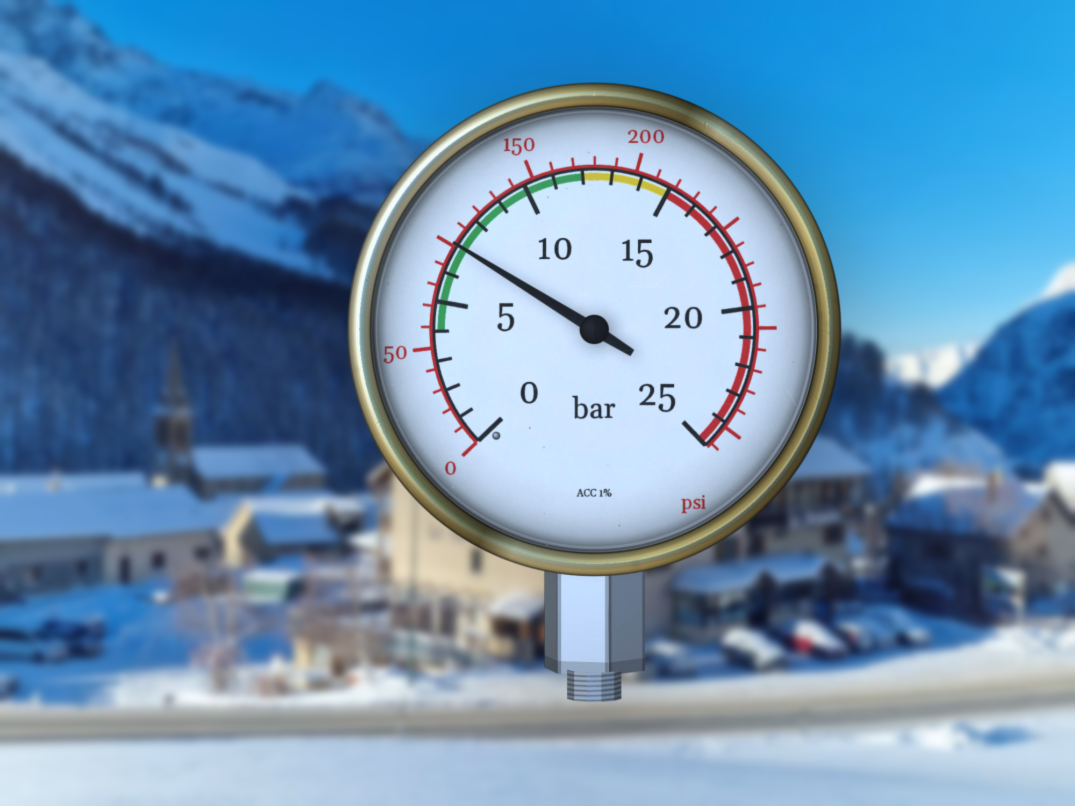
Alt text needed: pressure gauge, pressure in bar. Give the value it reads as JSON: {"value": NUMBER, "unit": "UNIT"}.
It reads {"value": 7, "unit": "bar"}
